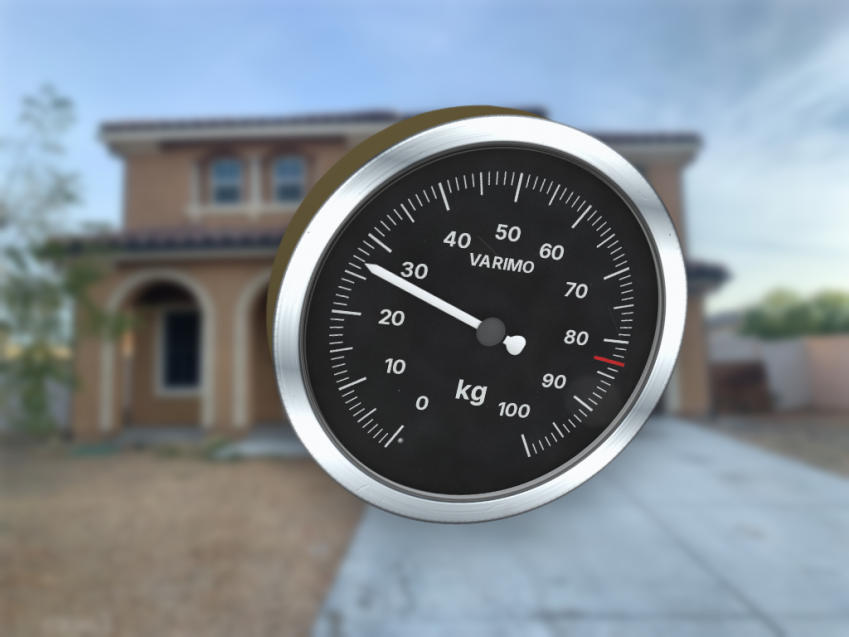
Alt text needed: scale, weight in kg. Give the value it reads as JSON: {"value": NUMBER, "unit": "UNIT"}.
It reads {"value": 27, "unit": "kg"}
